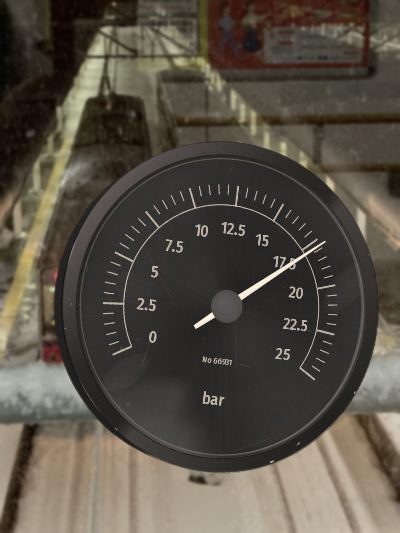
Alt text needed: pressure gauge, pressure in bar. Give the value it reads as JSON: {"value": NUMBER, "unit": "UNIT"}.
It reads {"value": 17.75, "unit": "bar"}
